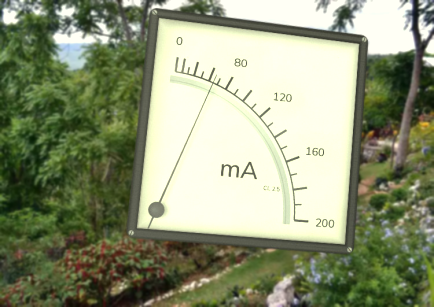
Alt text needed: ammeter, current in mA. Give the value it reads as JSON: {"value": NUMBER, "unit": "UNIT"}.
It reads {"value": 65, "unit": "mA"}
